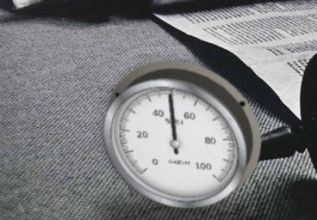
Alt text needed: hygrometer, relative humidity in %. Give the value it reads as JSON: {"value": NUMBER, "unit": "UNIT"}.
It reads {"value": 50, "unit": "%"}
